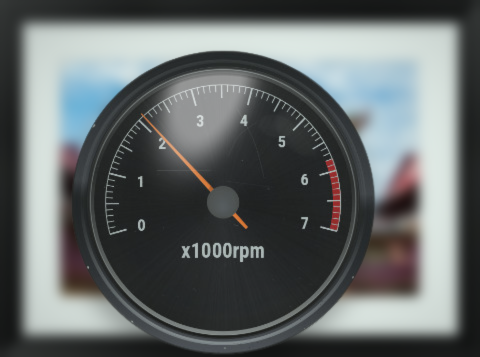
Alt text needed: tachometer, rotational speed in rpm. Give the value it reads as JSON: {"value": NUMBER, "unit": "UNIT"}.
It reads {"value": 2100, "unit": "rpm"}
